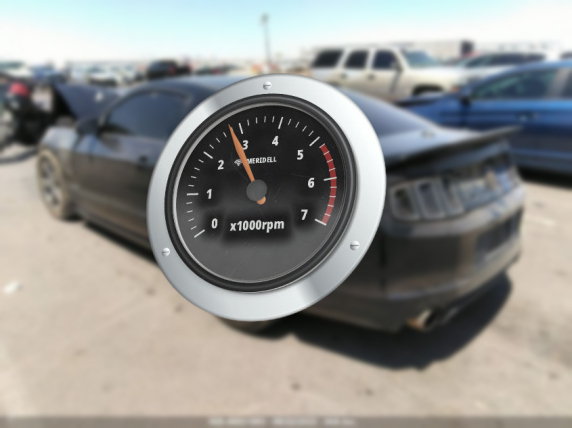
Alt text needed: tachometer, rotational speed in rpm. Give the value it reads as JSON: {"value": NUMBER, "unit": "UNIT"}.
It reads {"value": 2800, "unit": "rpm"}
